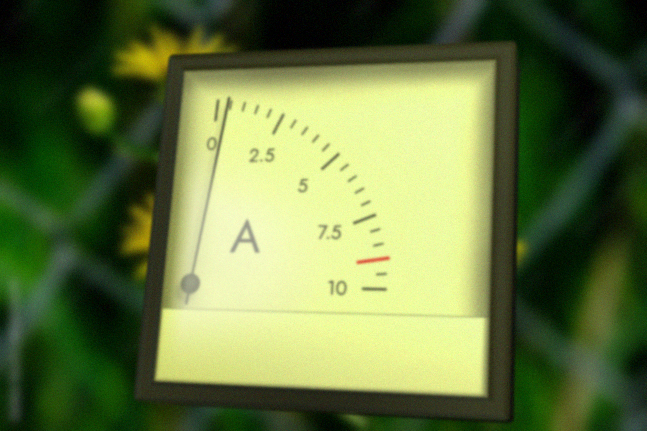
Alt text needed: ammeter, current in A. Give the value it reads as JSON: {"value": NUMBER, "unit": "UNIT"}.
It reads {"value": 0.5, "unit": "A"}
